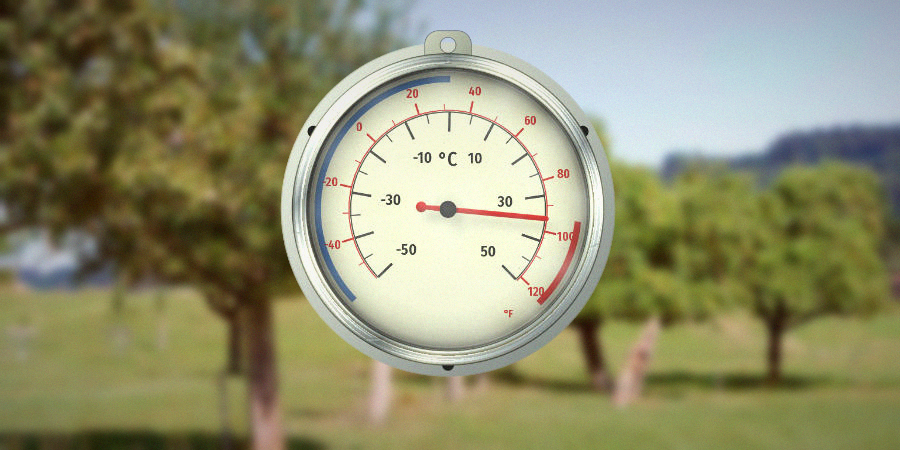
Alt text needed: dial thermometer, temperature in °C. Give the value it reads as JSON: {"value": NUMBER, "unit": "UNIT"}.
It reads {"value": 35, "unit": "°C"}
